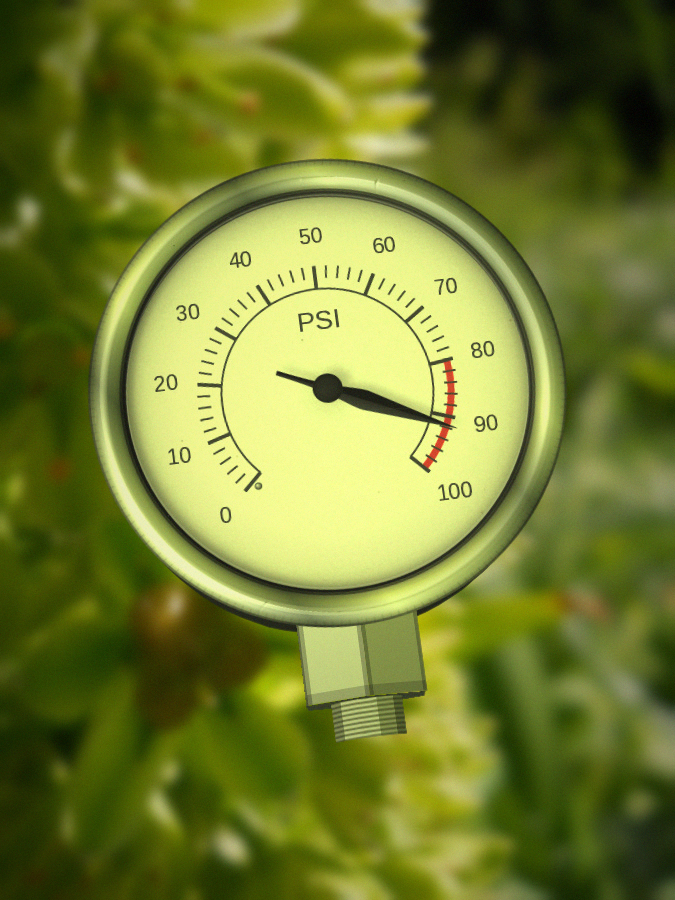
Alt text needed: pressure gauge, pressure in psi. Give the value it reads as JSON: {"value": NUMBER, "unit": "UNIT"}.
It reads {"value": 92, "unit": "psi"}
